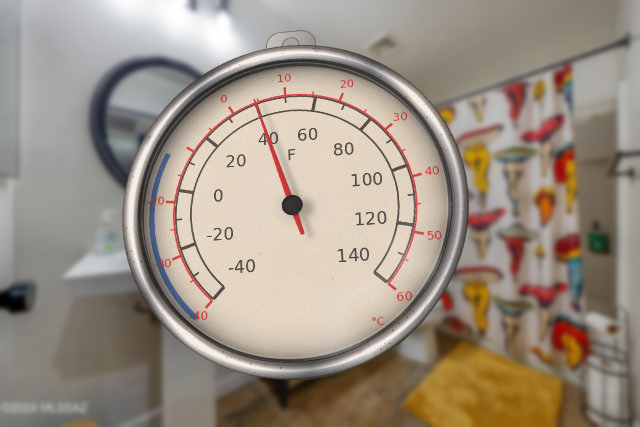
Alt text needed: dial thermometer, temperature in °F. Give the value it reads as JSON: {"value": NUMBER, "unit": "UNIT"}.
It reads {"value": 40, "unit": "°F"}
